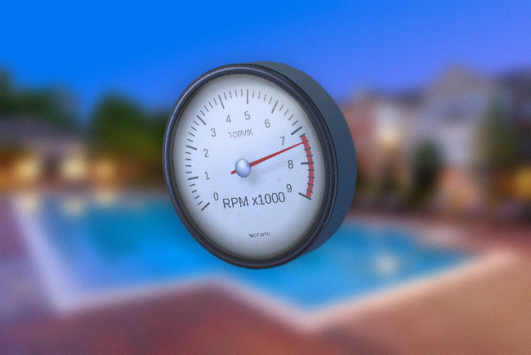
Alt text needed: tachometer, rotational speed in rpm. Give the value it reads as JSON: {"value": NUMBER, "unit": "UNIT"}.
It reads {"value": 7400, "unit": "rpm"}
